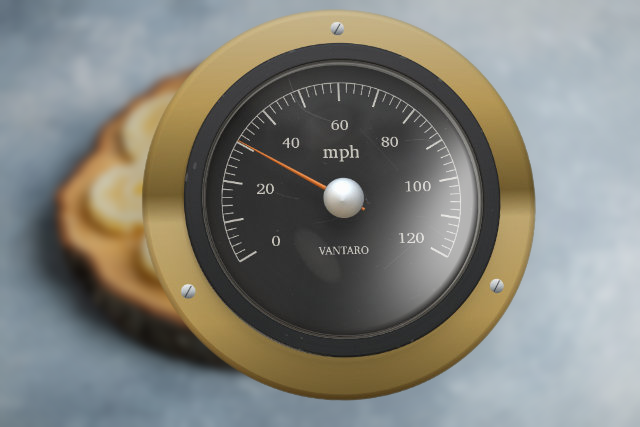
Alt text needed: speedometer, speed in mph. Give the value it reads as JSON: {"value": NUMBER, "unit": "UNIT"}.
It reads {"value": 30, "unit": "mph"}
